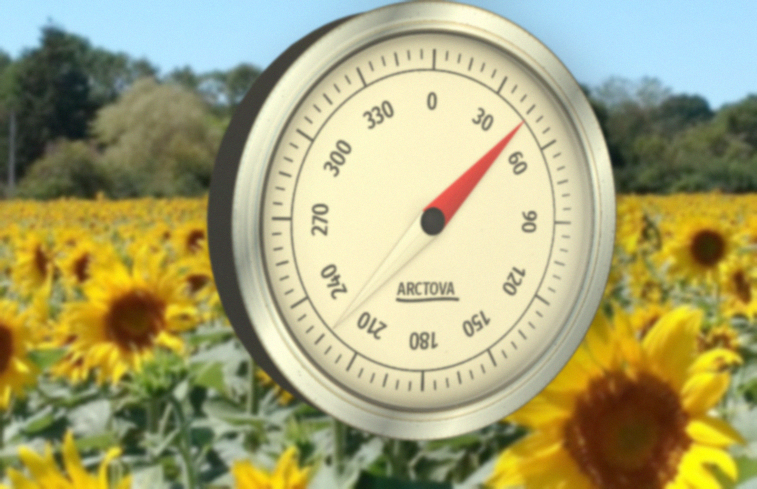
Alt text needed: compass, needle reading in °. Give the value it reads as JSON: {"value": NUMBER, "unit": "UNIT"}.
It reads {"value": 45, "unit": "°"}
